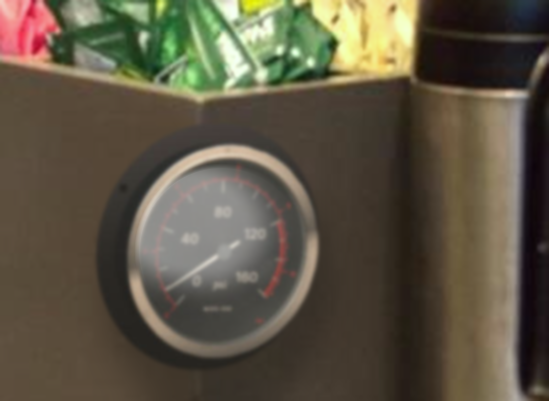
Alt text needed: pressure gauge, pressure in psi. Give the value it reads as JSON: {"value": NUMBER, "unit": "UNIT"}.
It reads {"value": 10, "unit": "psi"}
